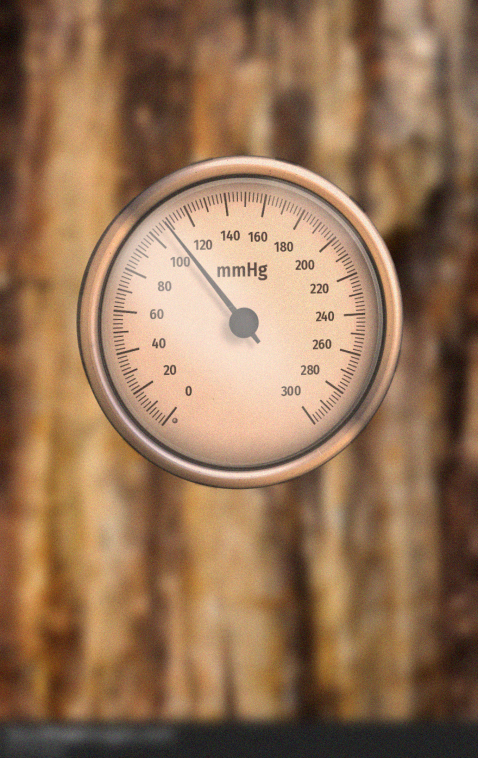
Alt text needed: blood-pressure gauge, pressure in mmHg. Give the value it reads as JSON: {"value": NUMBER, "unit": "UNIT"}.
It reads {"value": 108, "unit": "mmHg"}
